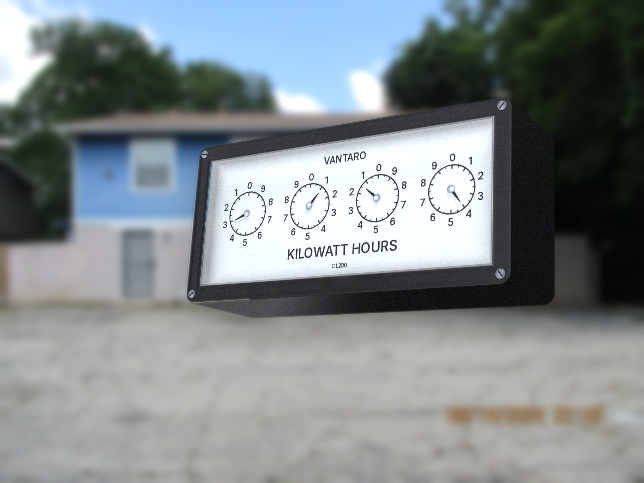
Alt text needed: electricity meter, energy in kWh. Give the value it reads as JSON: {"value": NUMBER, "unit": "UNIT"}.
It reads {"value": 3114, "unit": "kWh"}
